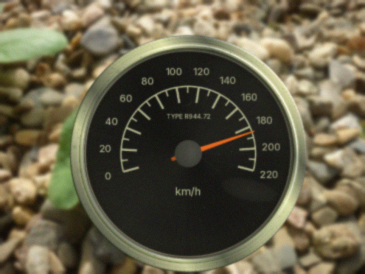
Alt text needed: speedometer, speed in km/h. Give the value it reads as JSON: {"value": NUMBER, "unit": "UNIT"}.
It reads {"value": 185, "unit": "km/h"}
